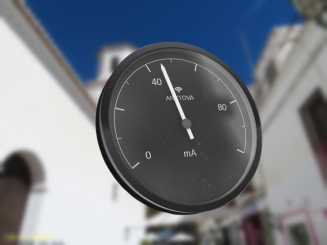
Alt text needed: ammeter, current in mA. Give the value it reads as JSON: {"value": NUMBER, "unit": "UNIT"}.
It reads {"value": 45, "unit": "mA"}
